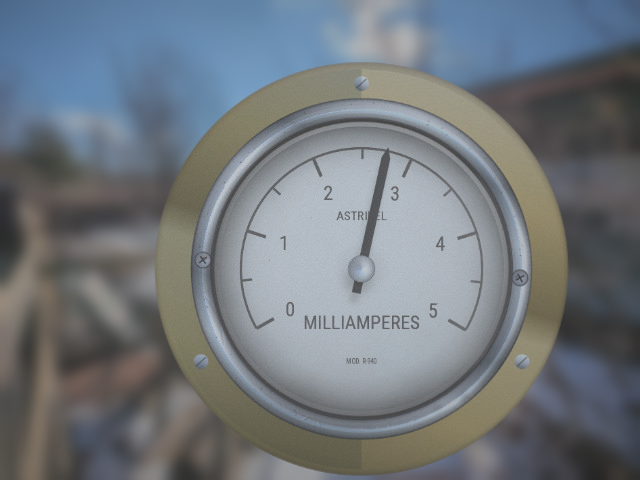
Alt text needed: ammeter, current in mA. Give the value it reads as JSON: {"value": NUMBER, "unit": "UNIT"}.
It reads {"value": 2.75, "unit": "mA"}
